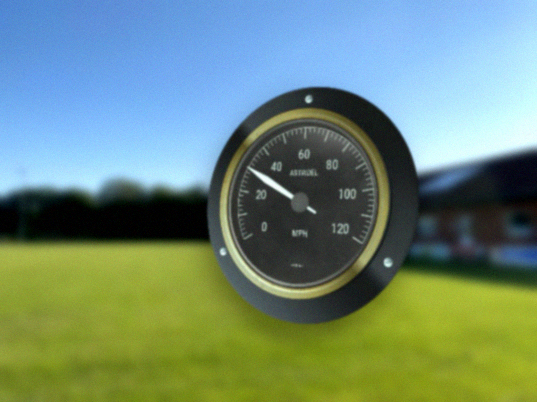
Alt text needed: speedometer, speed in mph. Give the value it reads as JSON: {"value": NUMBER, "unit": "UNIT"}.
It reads {"value": 30, "unit": "mph"}
